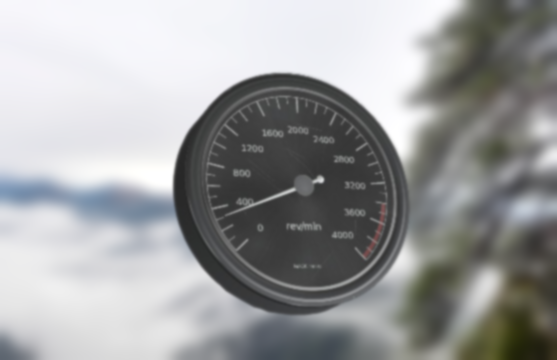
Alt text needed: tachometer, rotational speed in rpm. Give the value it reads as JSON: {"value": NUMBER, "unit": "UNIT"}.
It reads {"value": 300, "unit": "rpm"}
